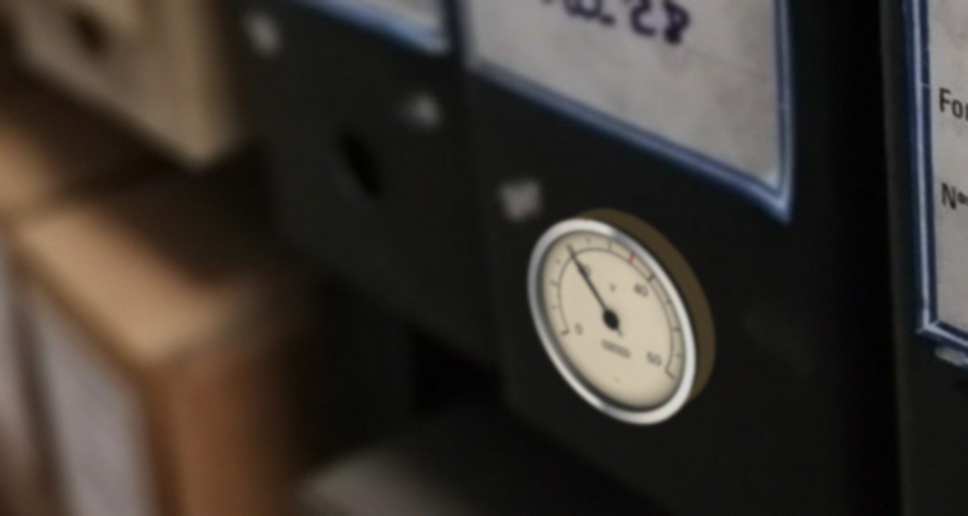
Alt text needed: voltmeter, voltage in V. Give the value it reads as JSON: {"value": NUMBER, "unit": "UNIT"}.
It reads {"value": 20, "unit": "V"}
